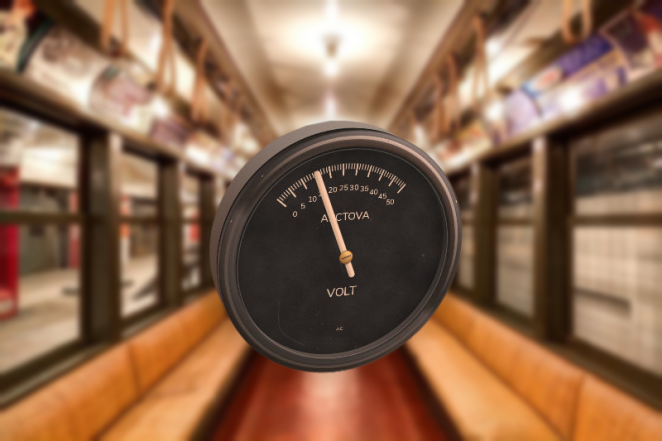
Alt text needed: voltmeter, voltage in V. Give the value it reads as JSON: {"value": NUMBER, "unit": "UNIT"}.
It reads {"value": 15, "unit": "V"}
